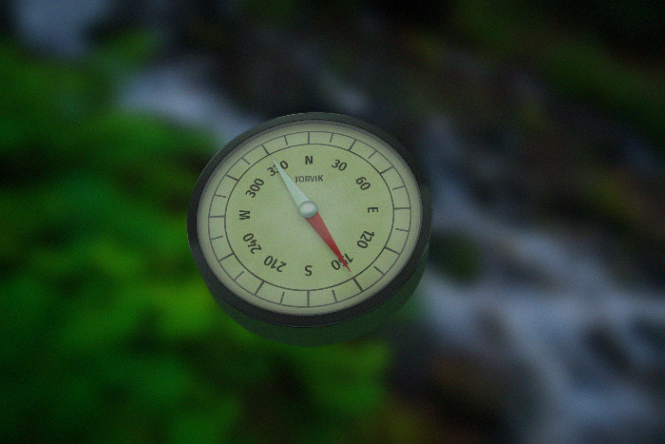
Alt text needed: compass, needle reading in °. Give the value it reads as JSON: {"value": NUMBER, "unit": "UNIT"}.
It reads {"value": 150, "unit": "°"}
